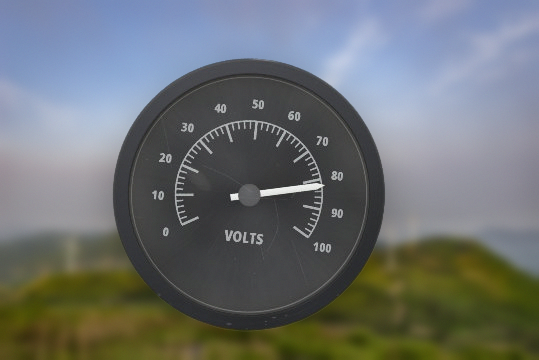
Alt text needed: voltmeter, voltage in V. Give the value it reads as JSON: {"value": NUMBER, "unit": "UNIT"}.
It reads {"value": 82, "unit": "V"}
